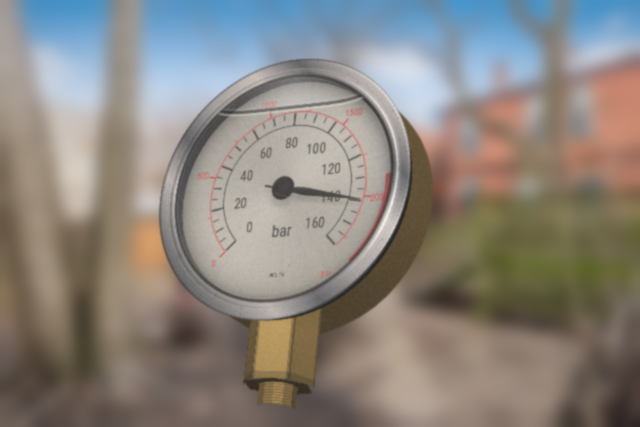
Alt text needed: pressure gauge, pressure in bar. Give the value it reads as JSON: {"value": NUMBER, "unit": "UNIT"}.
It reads {"value": 140, "unit": "bar"}
